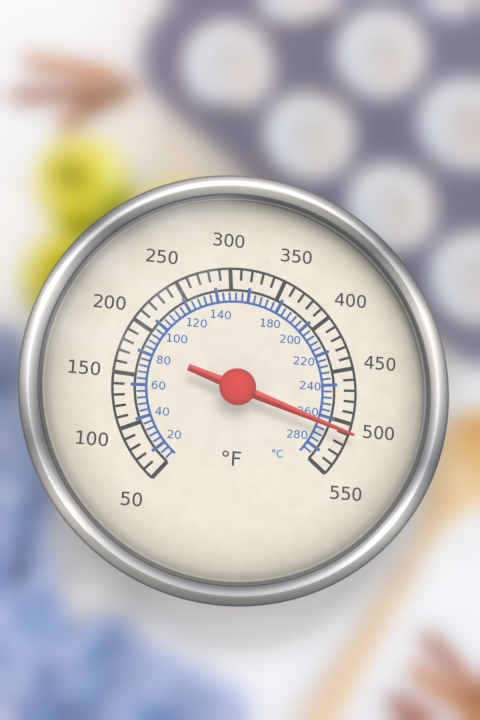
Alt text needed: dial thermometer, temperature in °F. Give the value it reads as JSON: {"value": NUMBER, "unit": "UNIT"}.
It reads {"value": 510, "unit": "°F"}
